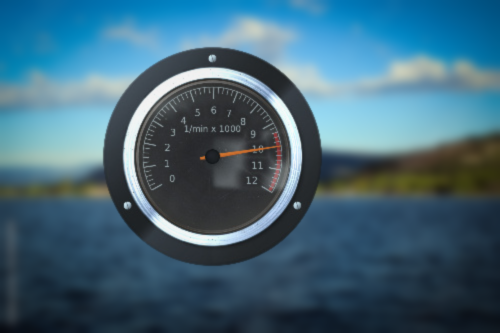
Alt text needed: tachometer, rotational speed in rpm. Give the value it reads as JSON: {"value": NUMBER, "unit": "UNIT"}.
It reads {"value": 10000, "unit": "rpm"}
